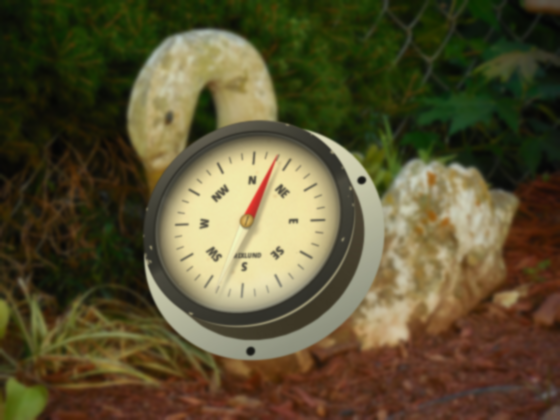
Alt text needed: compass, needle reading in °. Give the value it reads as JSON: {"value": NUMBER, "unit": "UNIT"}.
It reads {"value": 20, "unit": "°"}
